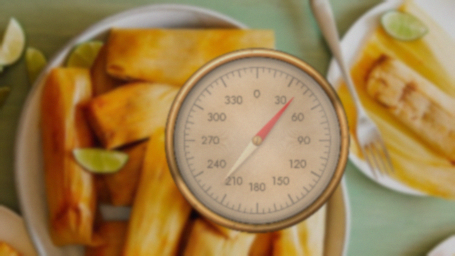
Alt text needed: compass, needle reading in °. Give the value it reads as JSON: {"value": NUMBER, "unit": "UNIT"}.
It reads {"value": 40, "unit": "°"}
